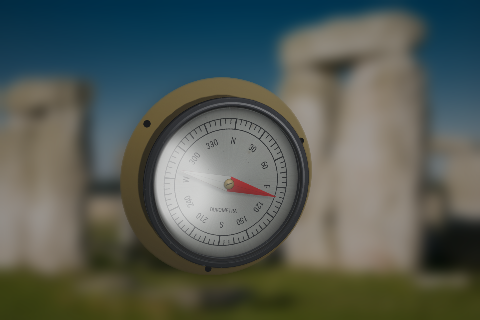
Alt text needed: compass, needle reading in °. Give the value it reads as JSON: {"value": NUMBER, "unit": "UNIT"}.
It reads {"value": 100, "unit": "°"}
